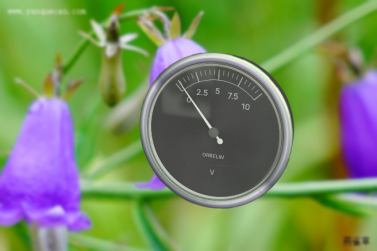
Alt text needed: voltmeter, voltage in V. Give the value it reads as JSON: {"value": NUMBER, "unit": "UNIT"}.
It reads {"value": 0.5, "unit": "V"}
